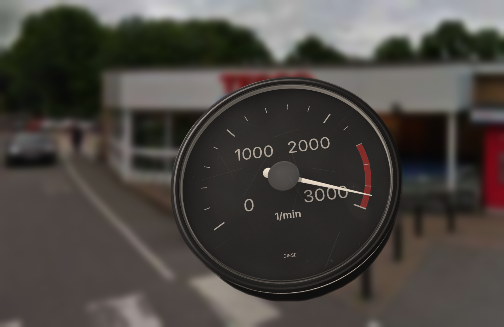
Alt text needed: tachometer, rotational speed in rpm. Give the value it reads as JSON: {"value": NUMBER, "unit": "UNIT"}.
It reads {"value": 2900, "unit": "rpm"}
